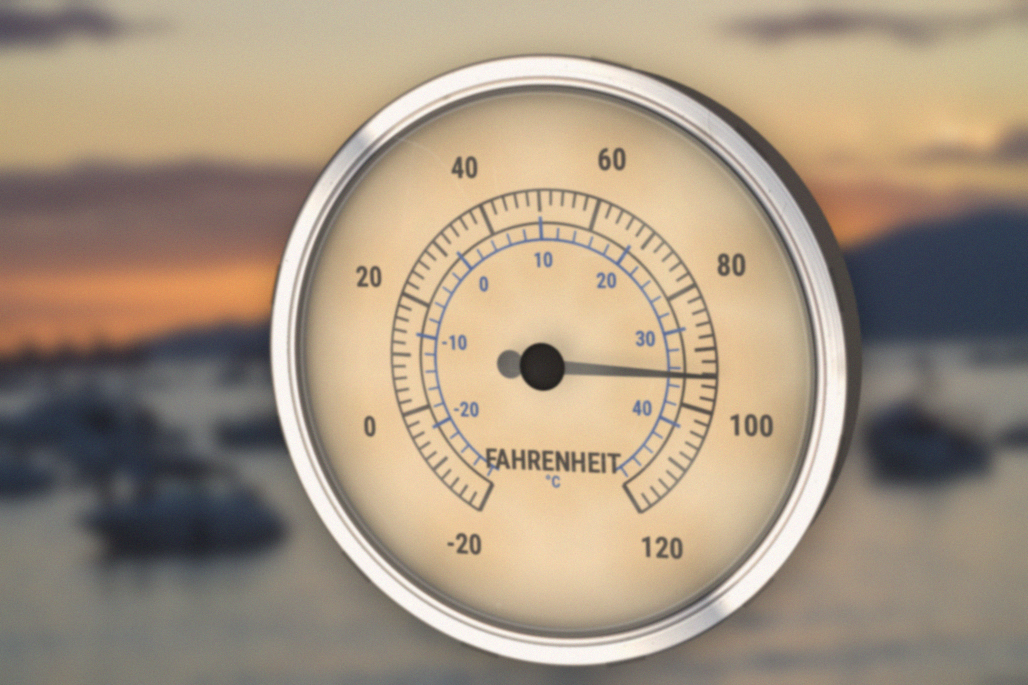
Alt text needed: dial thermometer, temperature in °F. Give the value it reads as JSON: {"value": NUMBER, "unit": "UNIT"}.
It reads {"value": 94, "unit": "°F"}
